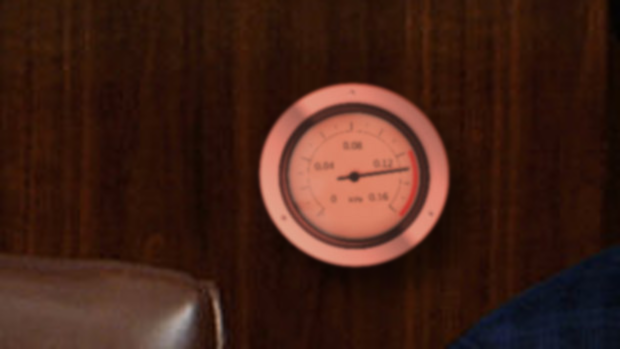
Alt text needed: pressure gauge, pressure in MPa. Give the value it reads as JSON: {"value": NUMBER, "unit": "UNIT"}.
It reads {"value": 0.13, "unit": "MPa"}
